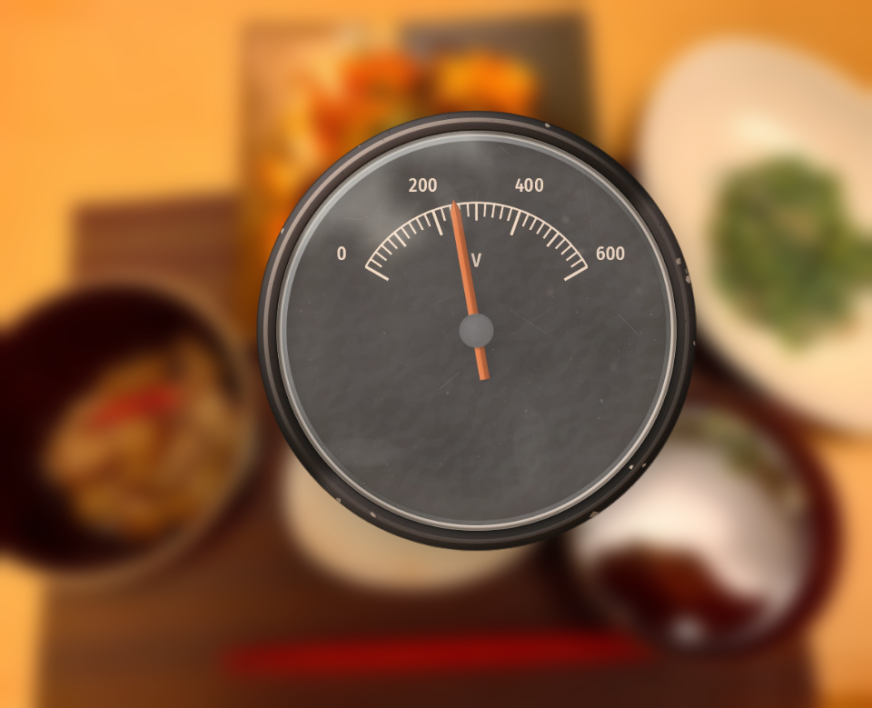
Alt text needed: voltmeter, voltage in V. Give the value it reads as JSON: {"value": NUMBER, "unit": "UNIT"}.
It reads {"value": 250, "unit": "V"}
